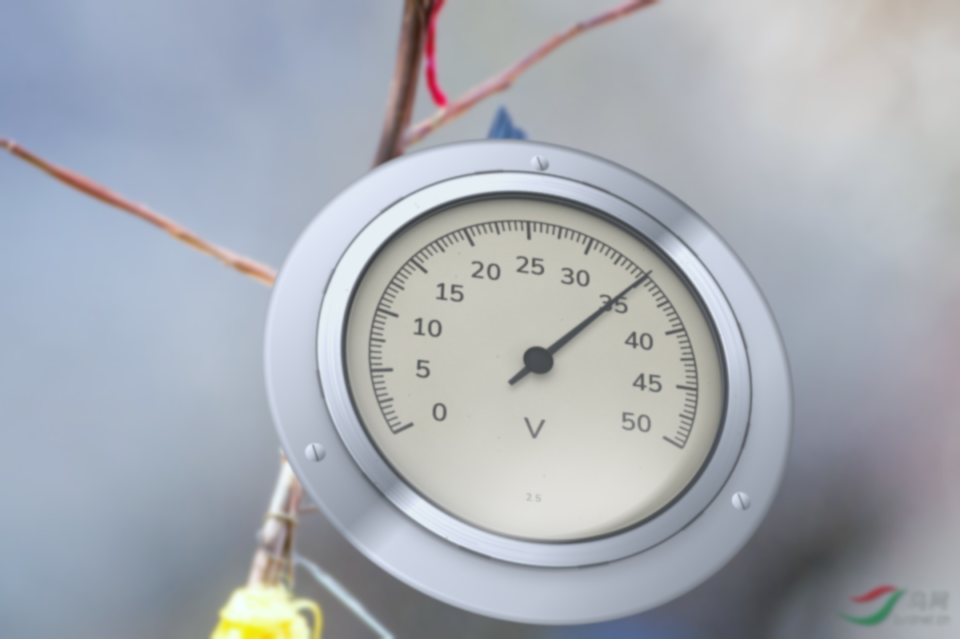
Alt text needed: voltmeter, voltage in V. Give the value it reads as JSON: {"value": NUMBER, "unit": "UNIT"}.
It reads {"value": 35, "unit": "V"}
